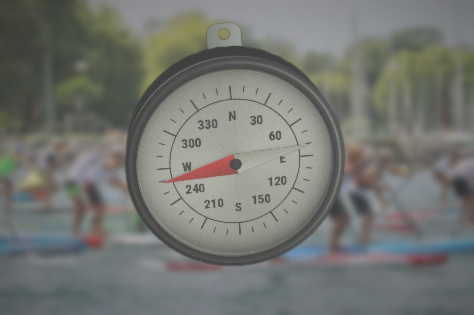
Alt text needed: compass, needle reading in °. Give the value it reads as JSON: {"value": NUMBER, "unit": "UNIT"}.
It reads {"value": 260, "unit": "°"}
